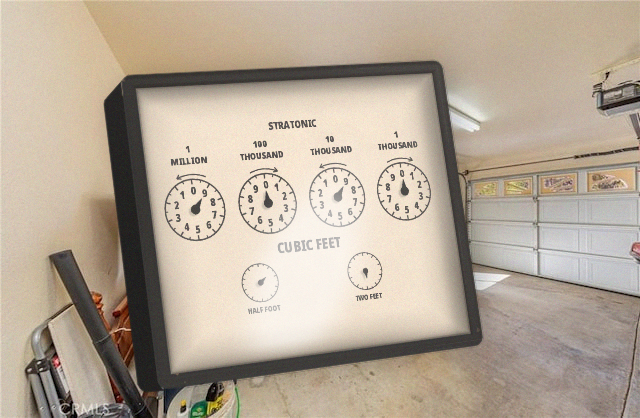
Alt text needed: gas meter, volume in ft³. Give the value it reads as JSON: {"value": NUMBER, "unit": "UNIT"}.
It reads {"value": 899000, "unit": "ft³"}
